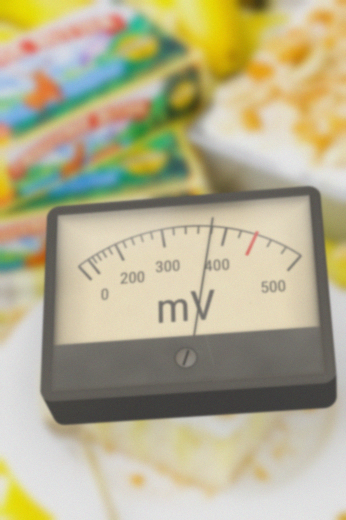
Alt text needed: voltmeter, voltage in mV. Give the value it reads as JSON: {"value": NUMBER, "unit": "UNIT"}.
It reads {"value": 380, "unit": "mV"}
